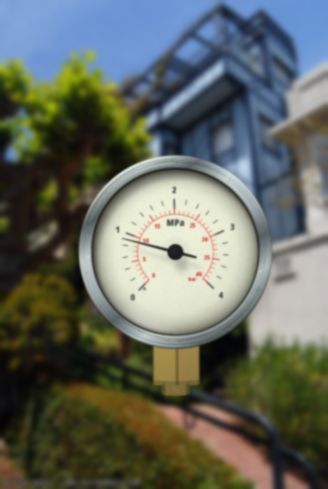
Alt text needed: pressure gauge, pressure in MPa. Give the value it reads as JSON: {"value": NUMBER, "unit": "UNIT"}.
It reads {"value": 0.9, "unit": "MPa"}
